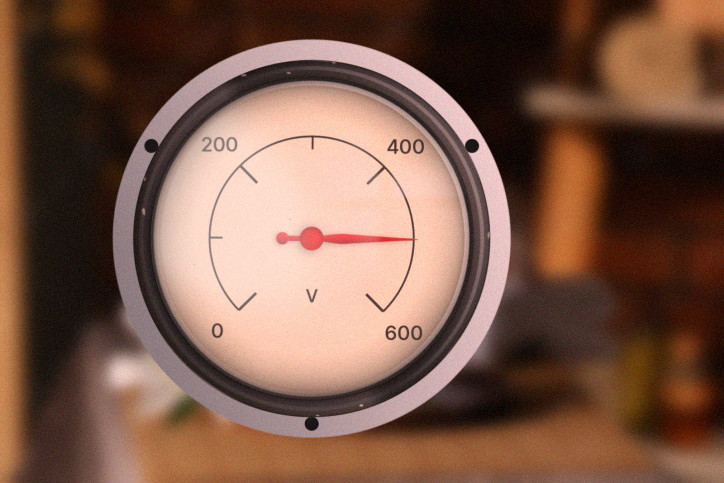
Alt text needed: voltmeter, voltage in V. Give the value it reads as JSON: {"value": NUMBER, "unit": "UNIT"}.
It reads {"value": 500, "unit": "V"}
